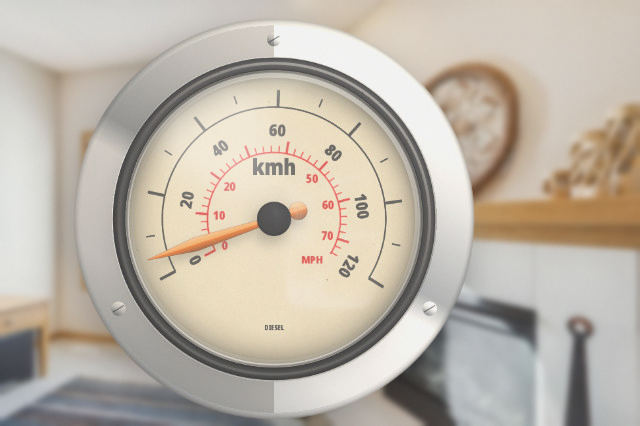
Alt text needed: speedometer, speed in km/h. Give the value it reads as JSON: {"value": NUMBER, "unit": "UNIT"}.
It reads {"value": 5, "unit": "km/h"}
